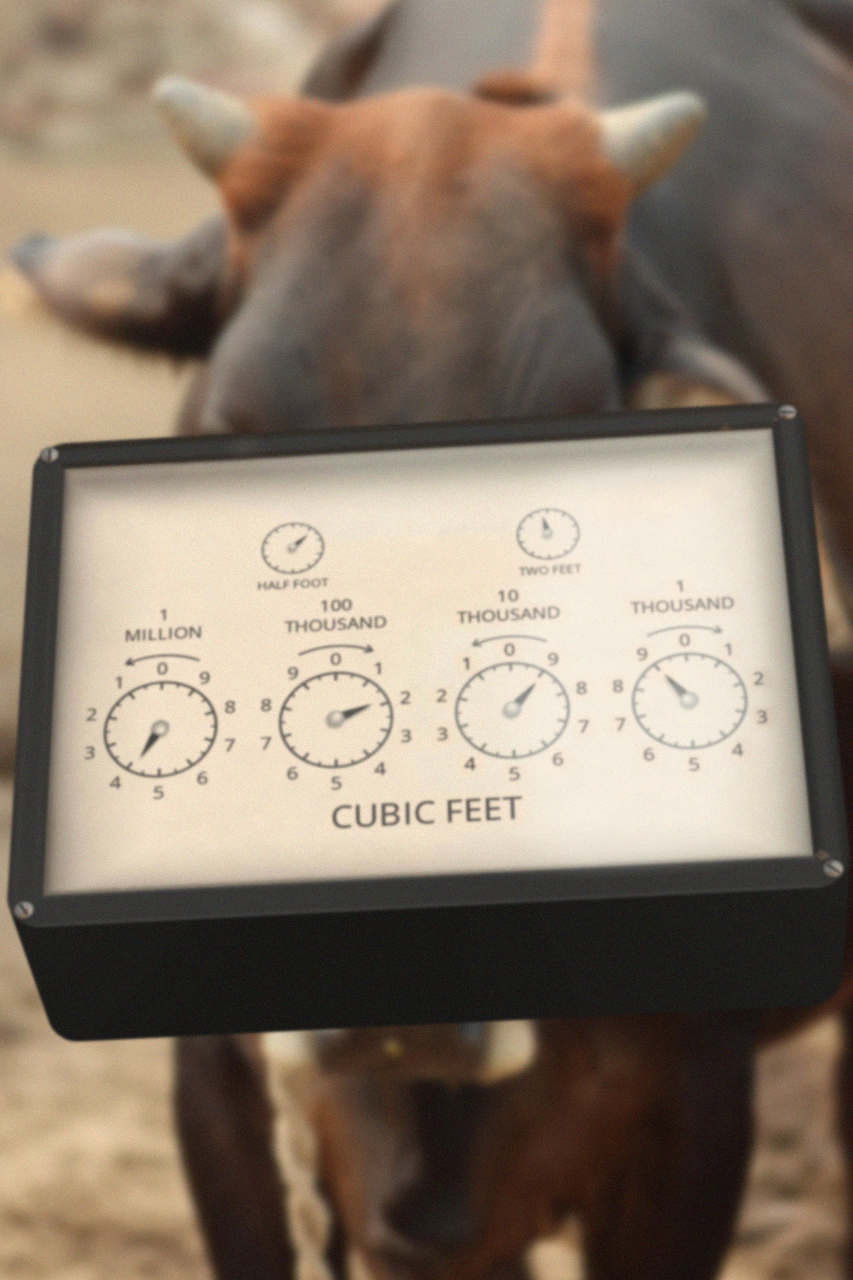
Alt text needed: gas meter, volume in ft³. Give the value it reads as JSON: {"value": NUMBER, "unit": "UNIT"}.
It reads {"value": 418900, "unit": "ft³"}
